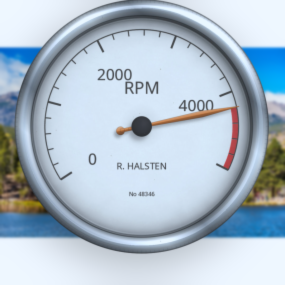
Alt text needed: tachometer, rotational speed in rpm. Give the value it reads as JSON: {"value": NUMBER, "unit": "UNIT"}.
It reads {"value": 4200, "unit": "rpm"}
